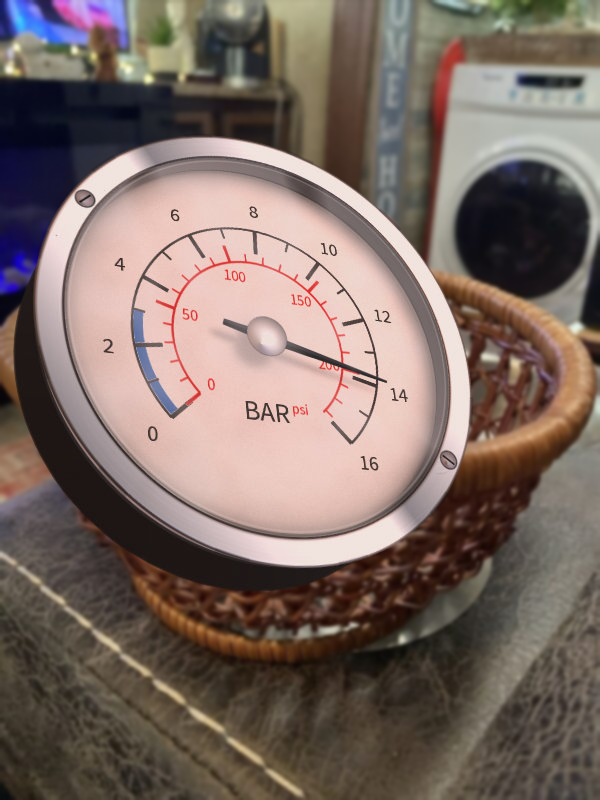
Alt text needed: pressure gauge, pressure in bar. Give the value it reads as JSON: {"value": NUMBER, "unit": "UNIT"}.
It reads {"value": 14, "unit": "bar"}
